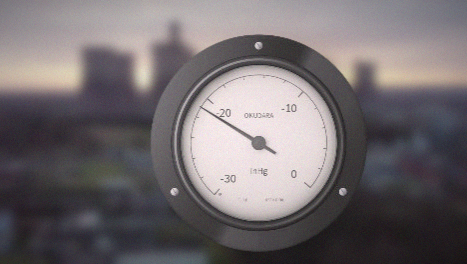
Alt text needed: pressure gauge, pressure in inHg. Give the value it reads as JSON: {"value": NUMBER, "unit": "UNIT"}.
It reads {"value": -21, "unit": "inHg"}
